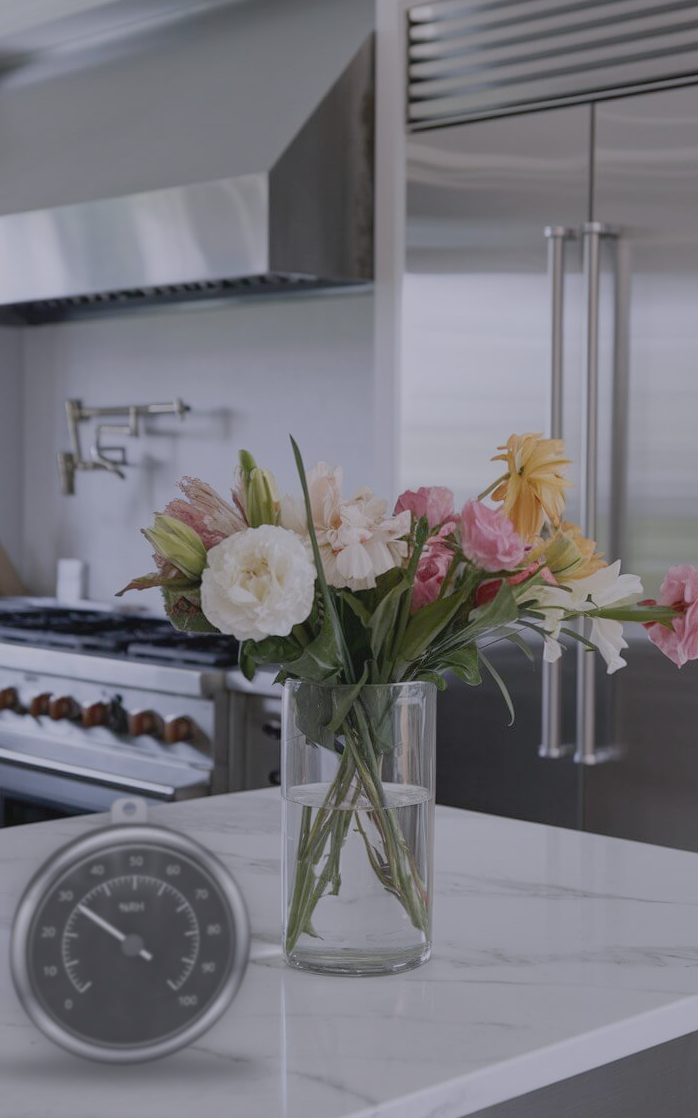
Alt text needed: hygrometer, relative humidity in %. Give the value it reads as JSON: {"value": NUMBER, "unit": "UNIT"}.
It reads {"value": 30, "unit": "%"}
